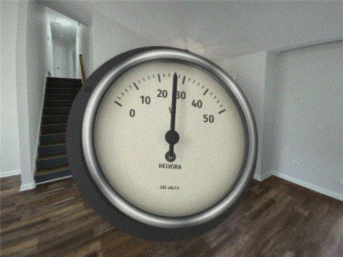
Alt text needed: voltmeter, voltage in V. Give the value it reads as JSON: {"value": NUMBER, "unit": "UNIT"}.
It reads {"value": 26, "unit": "V"}
